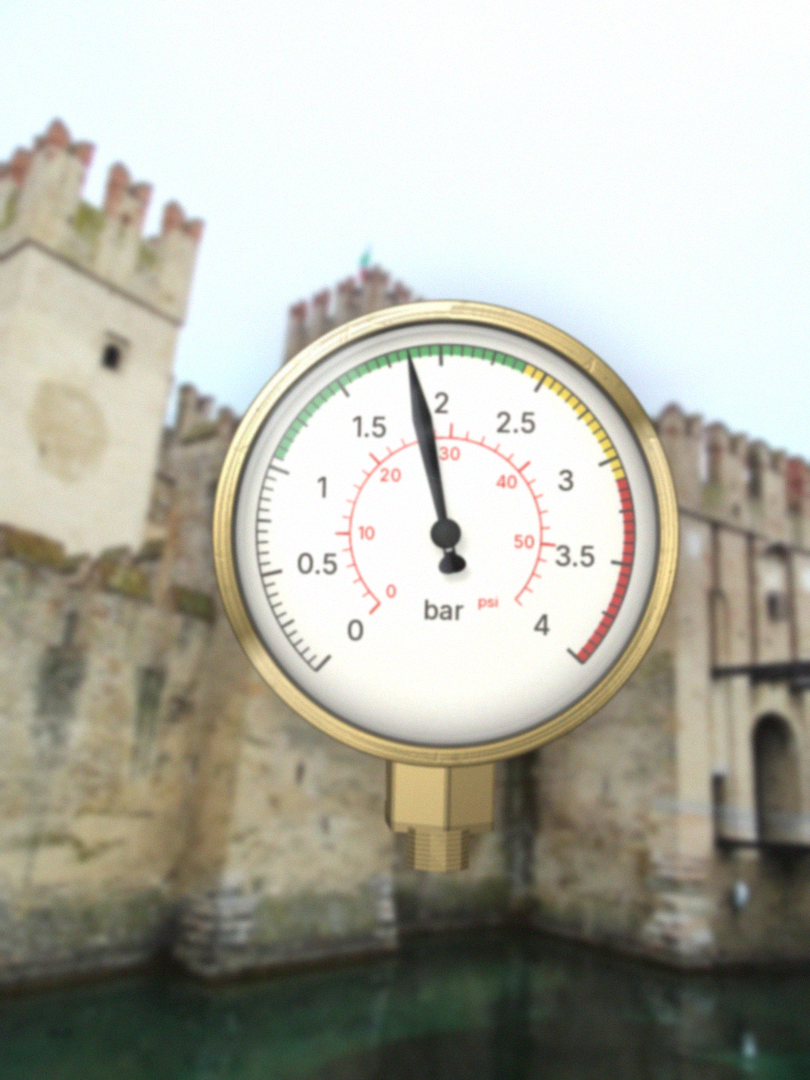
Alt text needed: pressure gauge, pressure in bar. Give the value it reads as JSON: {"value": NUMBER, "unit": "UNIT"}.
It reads {"value": 1.85, "unit": "bar"}
